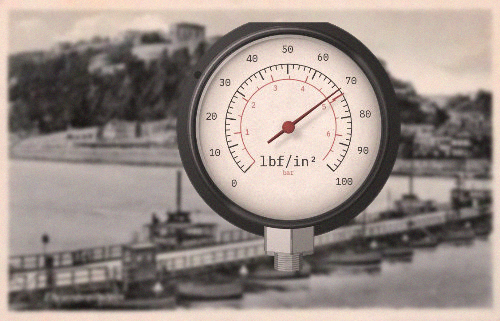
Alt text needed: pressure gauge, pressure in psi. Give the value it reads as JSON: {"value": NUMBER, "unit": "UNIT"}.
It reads {"value": 70, "unit": "psi"}
